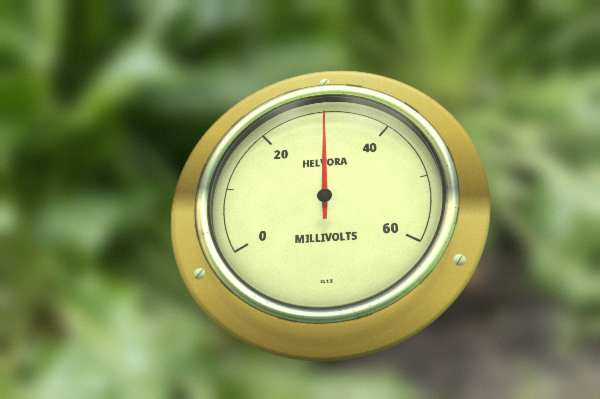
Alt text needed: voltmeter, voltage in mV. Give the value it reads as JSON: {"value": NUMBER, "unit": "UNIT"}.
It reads {"value": 30, "unit": "mV"}
